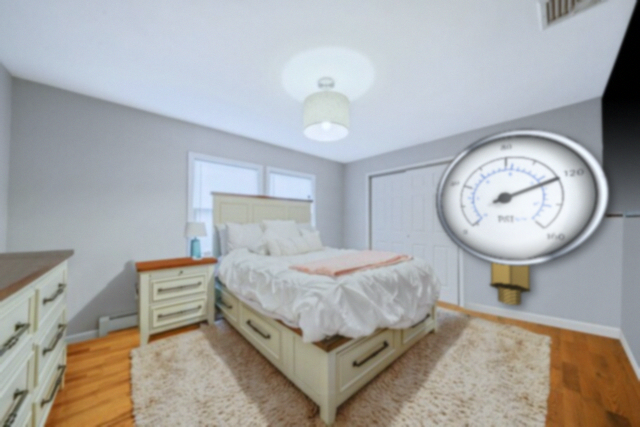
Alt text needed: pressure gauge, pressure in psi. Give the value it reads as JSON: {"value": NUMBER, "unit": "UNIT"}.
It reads {"value": 120, "unit": "psi"}
